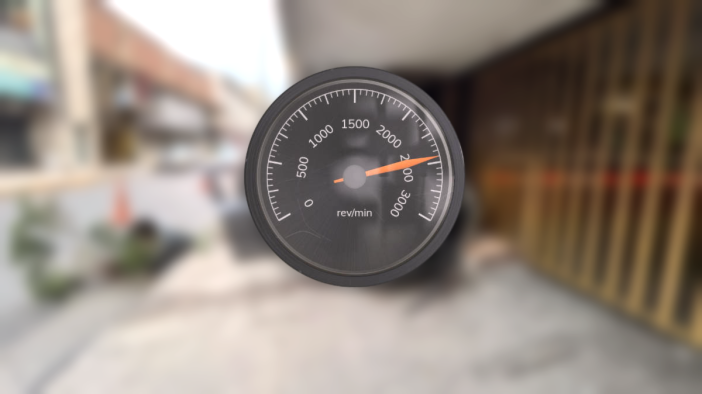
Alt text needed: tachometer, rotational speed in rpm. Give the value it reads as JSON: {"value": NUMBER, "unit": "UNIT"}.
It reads {"value": 2450, "unit": "rpm"}
